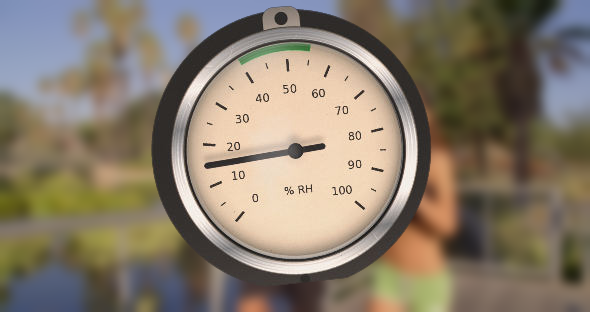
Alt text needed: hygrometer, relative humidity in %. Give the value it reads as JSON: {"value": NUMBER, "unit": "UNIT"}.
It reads {"value": 15, "unit": "%"}
